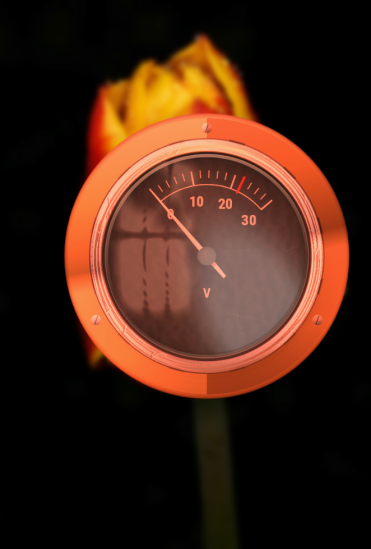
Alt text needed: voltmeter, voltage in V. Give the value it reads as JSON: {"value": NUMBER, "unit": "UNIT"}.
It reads {"value": 0, "unit": "V"}
